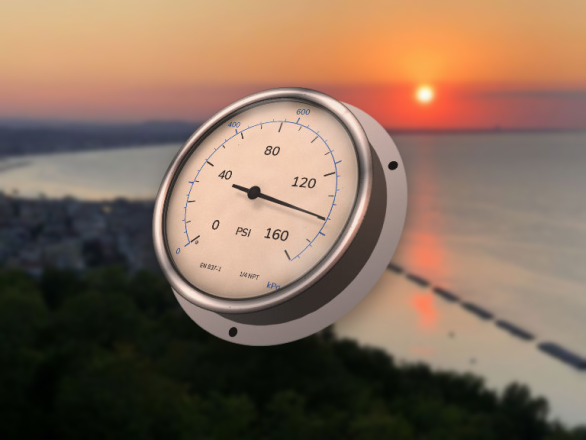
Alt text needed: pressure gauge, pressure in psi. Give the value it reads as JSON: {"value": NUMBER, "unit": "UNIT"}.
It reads {"value": 140, "unit": "psi"}
